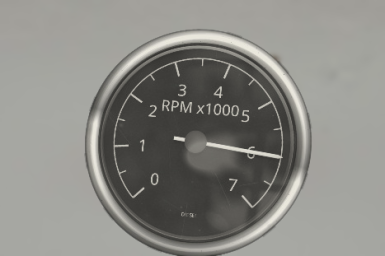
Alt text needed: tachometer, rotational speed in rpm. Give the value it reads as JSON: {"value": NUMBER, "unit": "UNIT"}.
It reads {"value": 6000, "unit": "rpm"}
